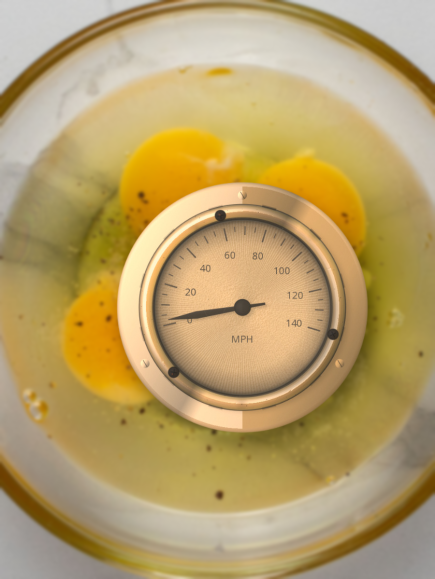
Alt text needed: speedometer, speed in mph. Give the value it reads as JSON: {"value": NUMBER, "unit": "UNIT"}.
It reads {"value": 2.5, "unit": "mph"}
